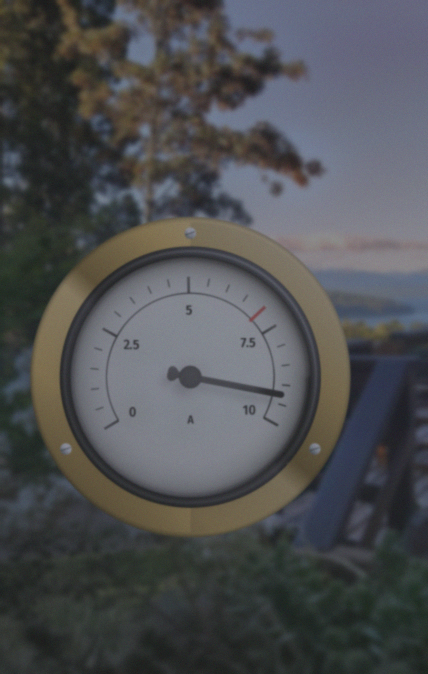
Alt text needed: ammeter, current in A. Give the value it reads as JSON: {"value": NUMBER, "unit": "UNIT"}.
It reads {"value": 9.25, "unit": "A"}
